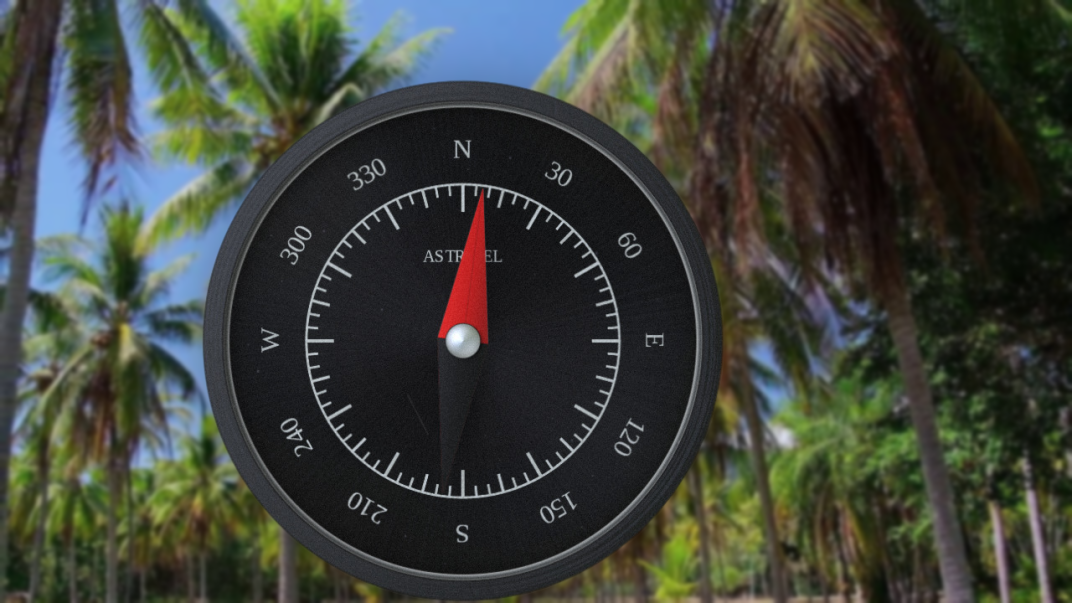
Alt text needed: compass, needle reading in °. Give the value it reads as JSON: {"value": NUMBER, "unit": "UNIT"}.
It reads {"value": 7.5, "unit": "°"}
